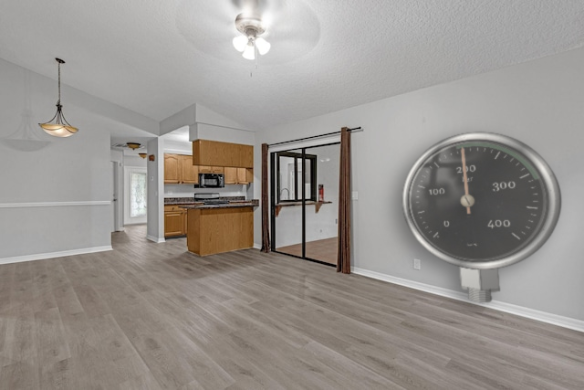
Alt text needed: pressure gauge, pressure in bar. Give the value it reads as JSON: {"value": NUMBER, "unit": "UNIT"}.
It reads {"value": 200, "unit": "bar"}
